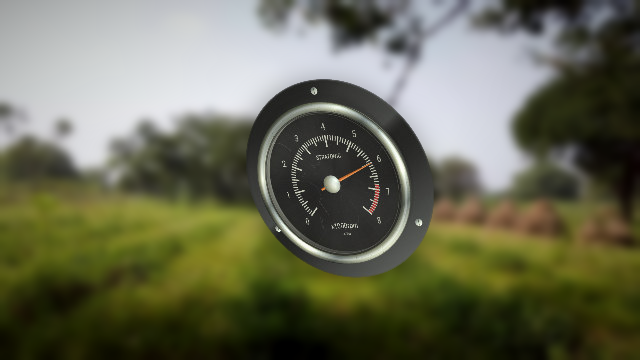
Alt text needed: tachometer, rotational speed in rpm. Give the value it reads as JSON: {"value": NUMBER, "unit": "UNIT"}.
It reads {"value": 6000, "unit": "rpm"}
